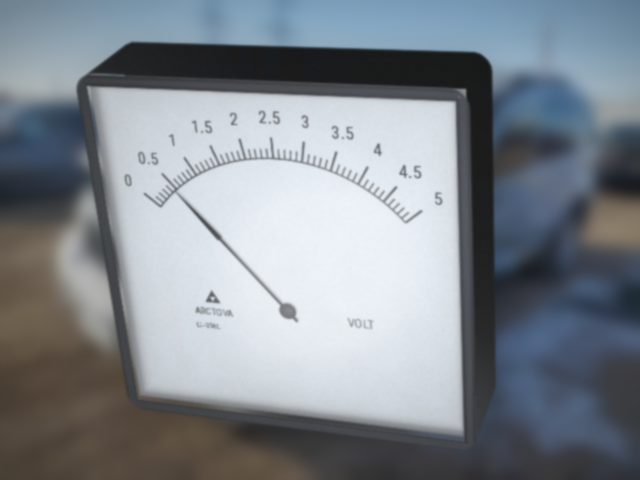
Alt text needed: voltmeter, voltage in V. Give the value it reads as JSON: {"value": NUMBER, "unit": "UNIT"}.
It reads {"value": 0.5, "unit": "V"}
